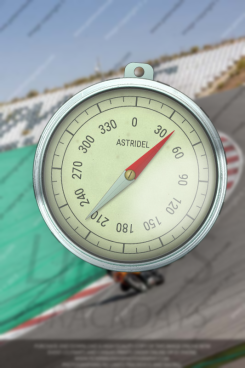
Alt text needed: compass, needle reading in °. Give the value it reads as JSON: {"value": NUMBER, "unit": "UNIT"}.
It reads {"value": 40, "unit": "°"}
